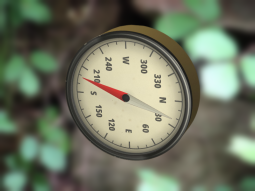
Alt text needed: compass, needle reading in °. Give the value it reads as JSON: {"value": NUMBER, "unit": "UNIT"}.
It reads {"value": 200, "unit": "°"}
